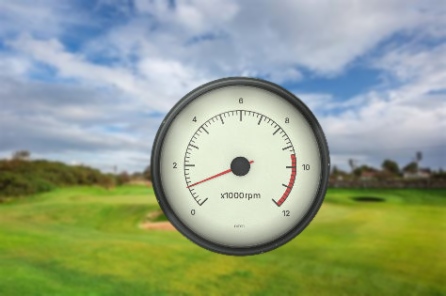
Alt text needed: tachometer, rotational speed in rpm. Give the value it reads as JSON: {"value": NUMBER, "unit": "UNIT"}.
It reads {"value": 1000, "unit": "rpm"}
